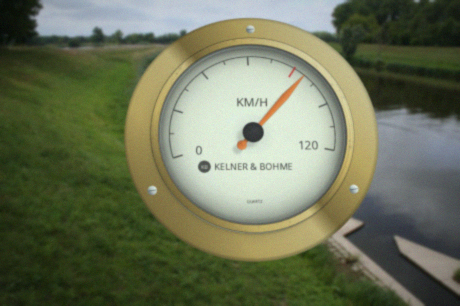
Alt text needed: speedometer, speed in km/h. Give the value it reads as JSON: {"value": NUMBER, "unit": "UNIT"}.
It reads {"value": 85, "unit": "km/h"}
